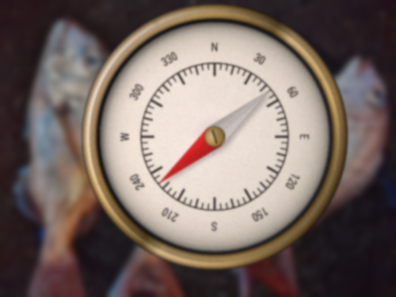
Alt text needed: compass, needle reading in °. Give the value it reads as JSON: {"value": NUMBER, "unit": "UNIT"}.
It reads {"value": 230, "unit": "°"}
